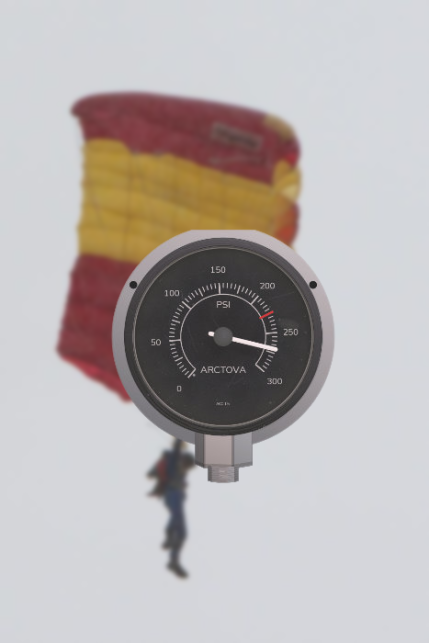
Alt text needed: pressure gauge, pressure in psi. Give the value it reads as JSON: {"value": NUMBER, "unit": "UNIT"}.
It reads {"value": 270, "unit": "psi"}
